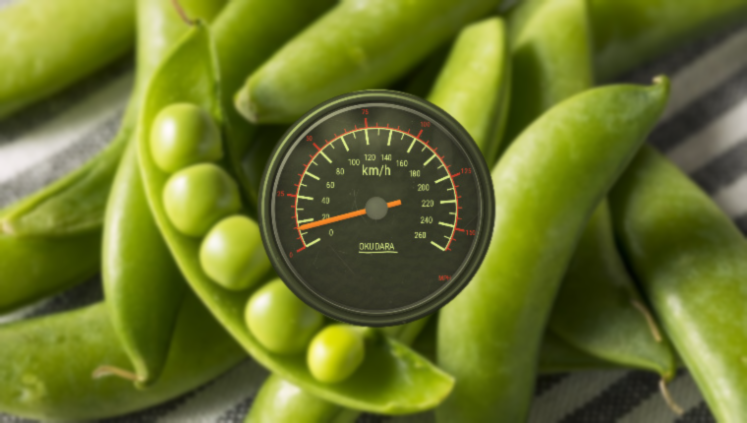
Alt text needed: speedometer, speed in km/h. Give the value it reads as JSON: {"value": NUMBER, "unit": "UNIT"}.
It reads {"value": 15, "unit": "km/h"}
